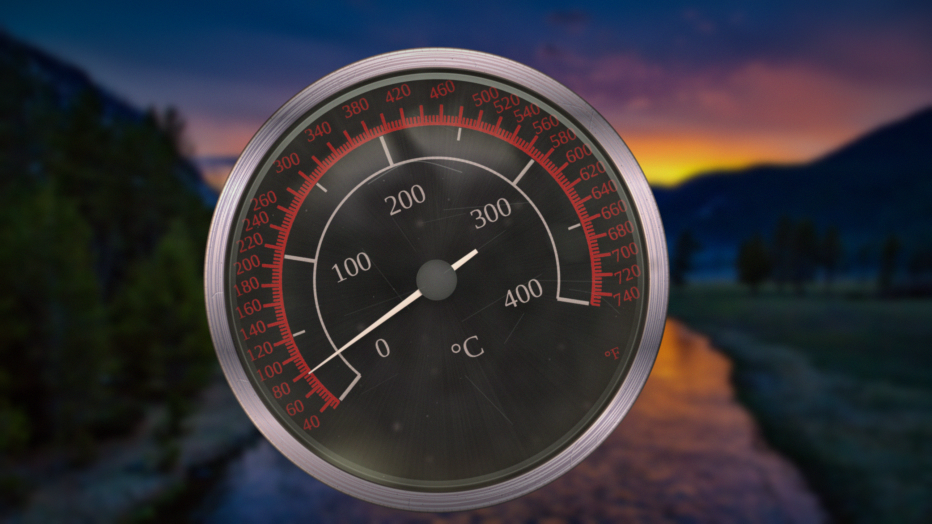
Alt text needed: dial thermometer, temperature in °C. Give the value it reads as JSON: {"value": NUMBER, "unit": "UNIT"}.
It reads {"value": 25, "unit": "°C"}
